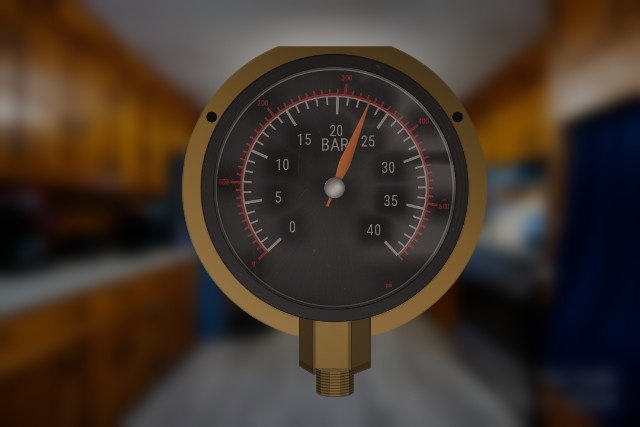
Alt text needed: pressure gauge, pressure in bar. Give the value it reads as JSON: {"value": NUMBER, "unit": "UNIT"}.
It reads {"value": 23, "unit": "bar"}
